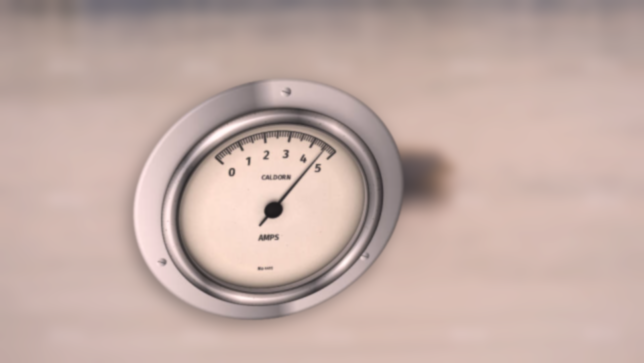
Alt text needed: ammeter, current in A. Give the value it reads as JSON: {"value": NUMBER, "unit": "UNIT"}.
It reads {"value": 4.5, "unit": "A"}
